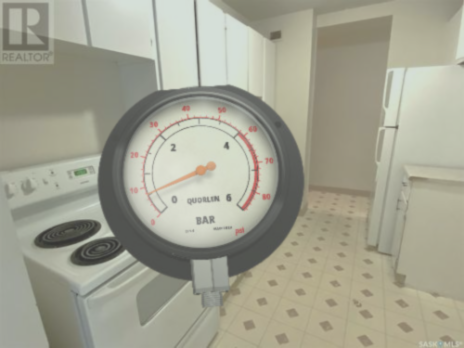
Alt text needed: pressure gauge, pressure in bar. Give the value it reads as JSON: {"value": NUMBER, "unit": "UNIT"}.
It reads {"value": 0.5, "unit": "bar"}
